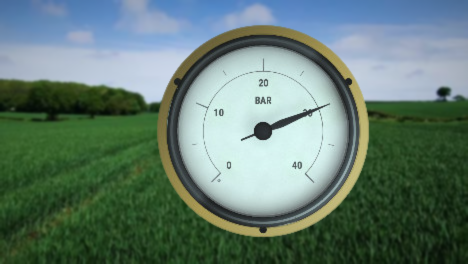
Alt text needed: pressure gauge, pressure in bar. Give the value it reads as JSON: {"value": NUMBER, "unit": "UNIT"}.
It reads {"value": 30, "unit": "bar"}
